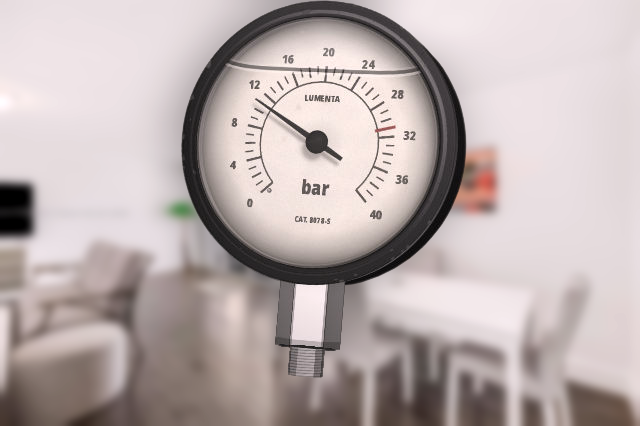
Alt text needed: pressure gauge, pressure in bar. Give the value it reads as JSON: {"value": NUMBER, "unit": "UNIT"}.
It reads {"value": 11, "unit": "bar"}
